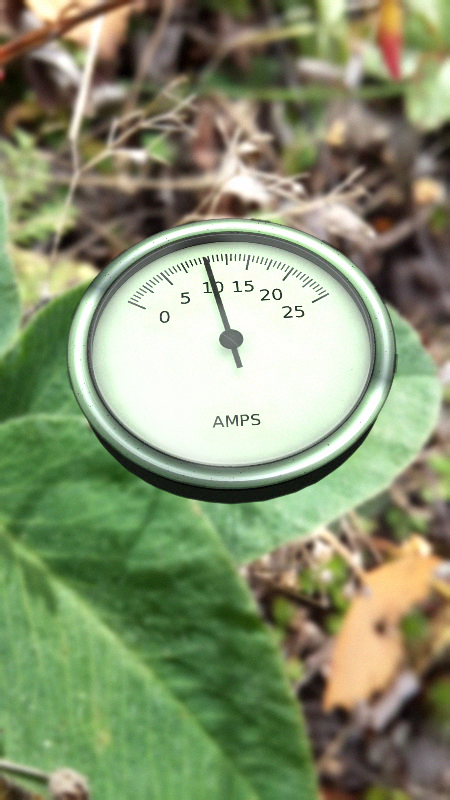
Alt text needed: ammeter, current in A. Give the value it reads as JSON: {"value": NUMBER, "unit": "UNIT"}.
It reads {"value": 10, "unit": "A"}
